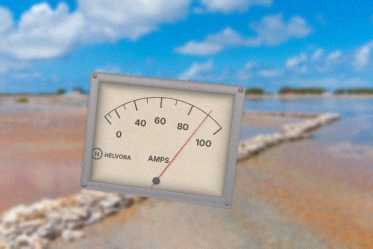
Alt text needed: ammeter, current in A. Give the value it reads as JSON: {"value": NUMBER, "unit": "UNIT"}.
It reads {"value": 90, "unit": "A"}
